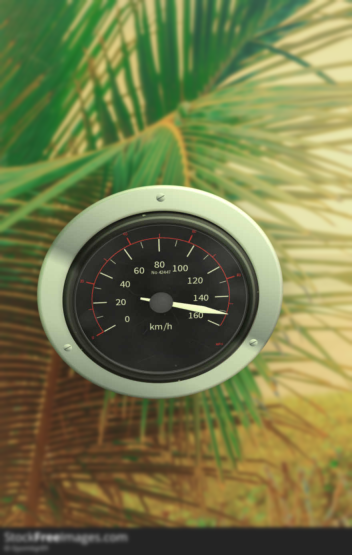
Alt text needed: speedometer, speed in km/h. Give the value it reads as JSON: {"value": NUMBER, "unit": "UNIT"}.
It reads {"value": 150, "unit": "km/h"}
